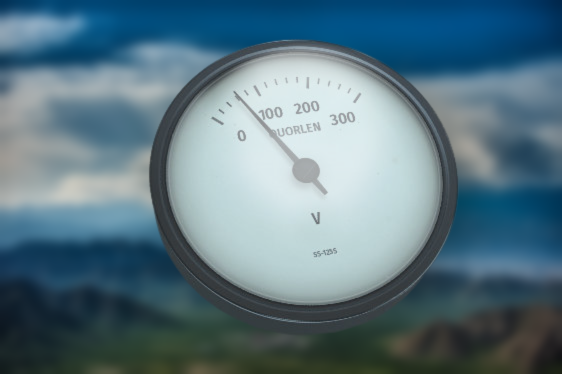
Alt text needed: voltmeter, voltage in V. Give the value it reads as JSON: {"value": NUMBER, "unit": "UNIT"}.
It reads {"value": 60, "unit": "V"}
